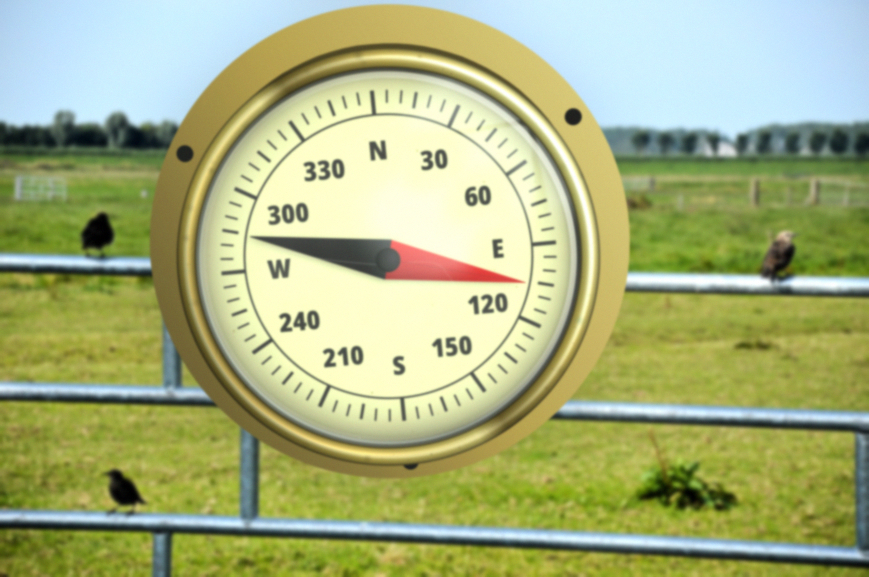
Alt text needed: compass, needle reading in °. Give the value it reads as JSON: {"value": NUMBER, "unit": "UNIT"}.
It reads {"value": 105, "unit": "°"}
